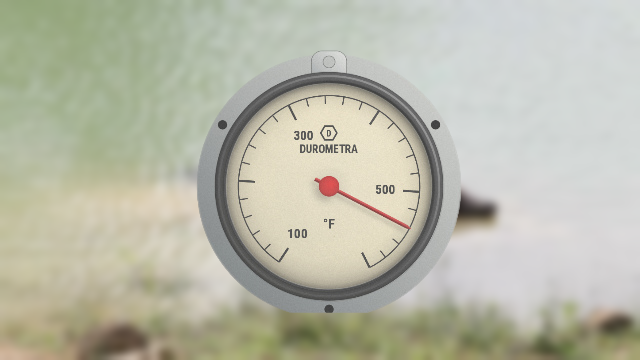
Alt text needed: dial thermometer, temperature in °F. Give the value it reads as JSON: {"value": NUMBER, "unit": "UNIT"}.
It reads {"value": 540, "unit": "°F"}
